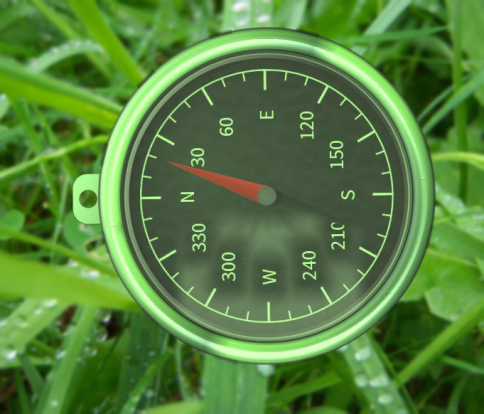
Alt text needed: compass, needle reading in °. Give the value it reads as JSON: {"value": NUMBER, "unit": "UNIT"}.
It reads {"value": 20, "unit": "°"}
